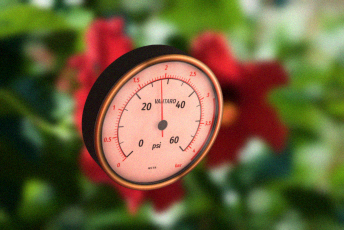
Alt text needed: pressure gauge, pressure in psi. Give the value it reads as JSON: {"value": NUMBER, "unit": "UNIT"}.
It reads {"value": 27.5, "unit": "psi"}
